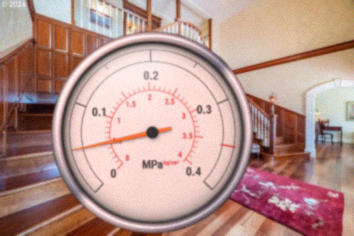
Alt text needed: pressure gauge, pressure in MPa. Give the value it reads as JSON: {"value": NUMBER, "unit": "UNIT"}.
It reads {"value": 0.05, "unit": "MPa"}
